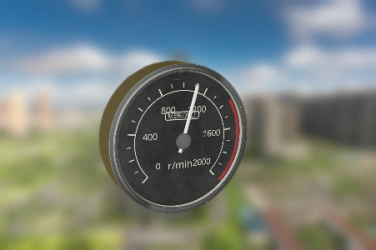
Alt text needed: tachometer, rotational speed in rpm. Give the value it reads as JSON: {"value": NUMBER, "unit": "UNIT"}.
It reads {"value": 1100, "unit": "rpm"}
